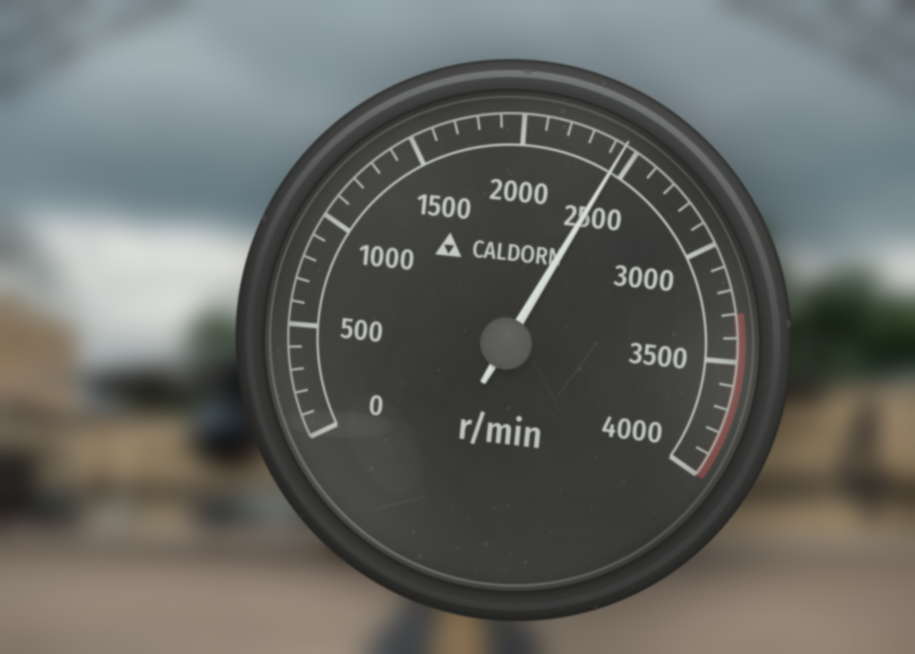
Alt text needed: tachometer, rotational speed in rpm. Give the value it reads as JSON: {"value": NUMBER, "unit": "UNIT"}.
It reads {"value": 2450, "unit": "rpm"}
